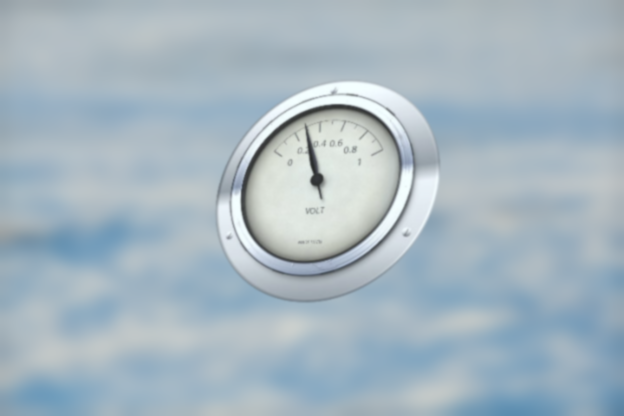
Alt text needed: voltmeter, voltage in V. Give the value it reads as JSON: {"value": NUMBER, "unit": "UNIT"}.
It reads {"value": 0.3, "unit": "V"}
